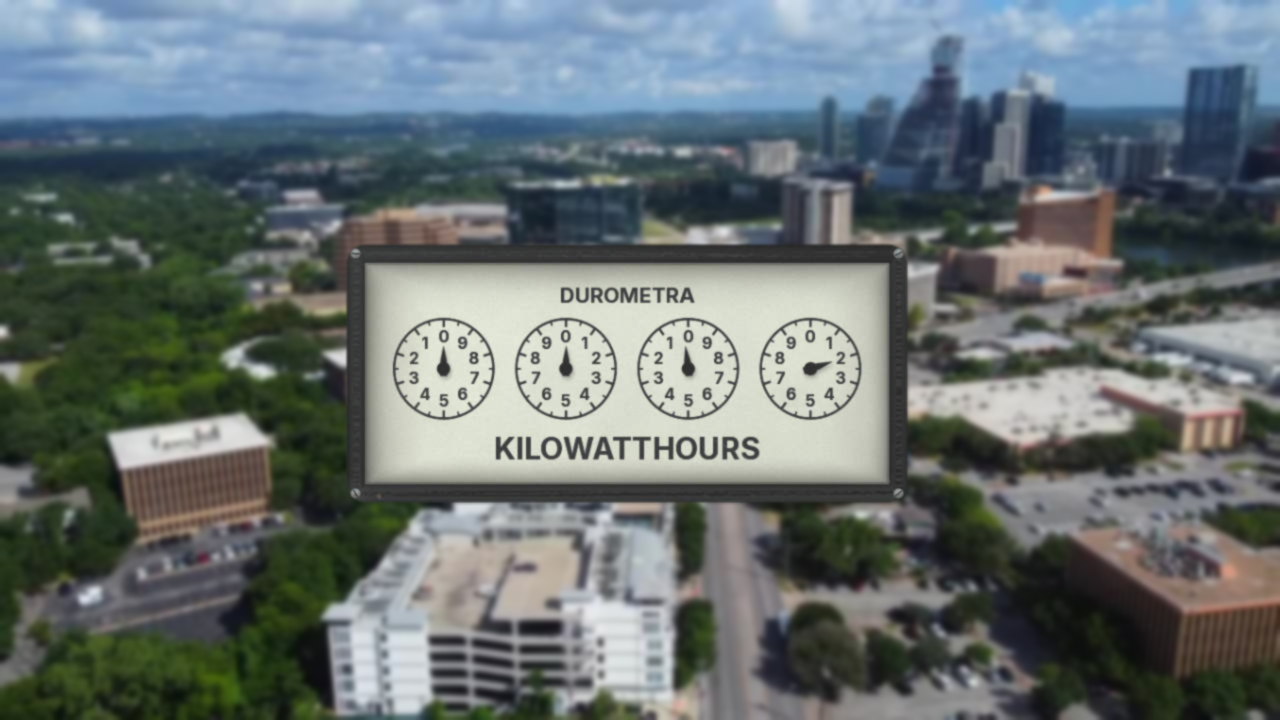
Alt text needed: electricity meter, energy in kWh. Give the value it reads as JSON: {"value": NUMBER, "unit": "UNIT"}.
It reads {"value": 2, "unit": "kWh"}
